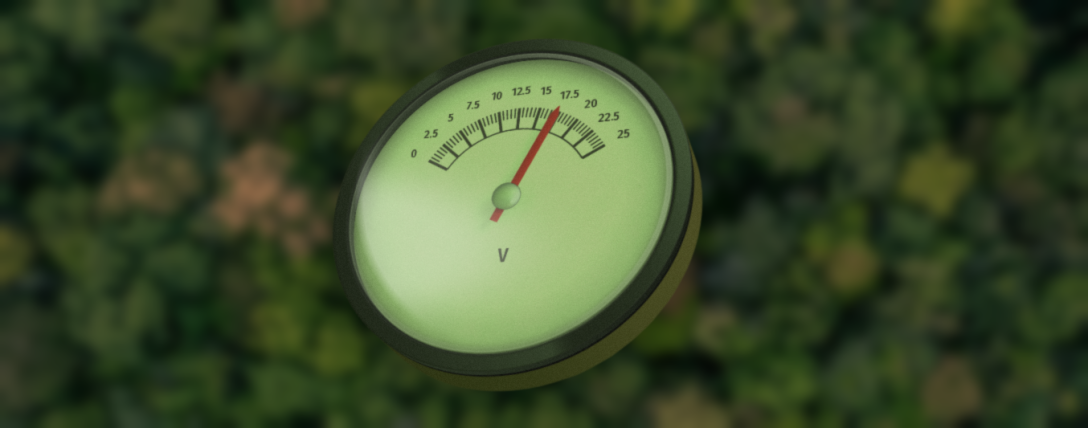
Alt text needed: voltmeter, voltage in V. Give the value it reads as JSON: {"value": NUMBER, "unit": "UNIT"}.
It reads {"value": 17.5, "unit": "V"}
